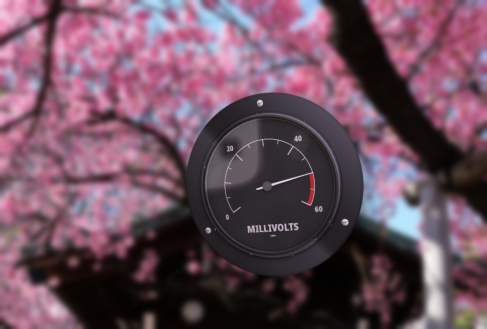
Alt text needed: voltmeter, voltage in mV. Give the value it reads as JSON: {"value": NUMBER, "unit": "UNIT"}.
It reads {"value": 50, "unit": "mV"}
